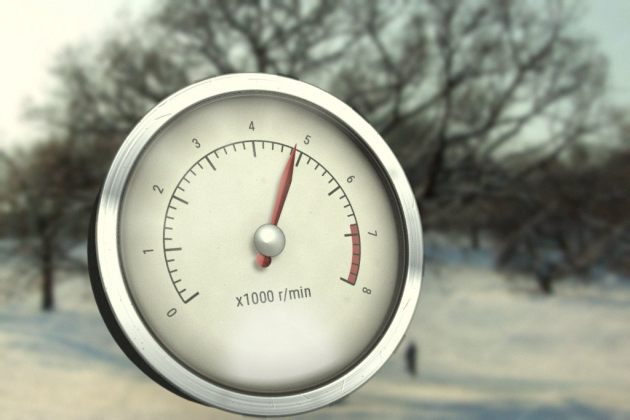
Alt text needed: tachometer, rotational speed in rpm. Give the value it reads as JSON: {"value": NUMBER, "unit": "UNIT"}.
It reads {"value": 4800, "unit": "rpm"}
